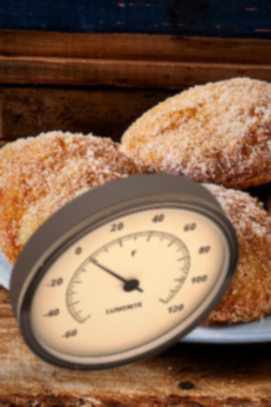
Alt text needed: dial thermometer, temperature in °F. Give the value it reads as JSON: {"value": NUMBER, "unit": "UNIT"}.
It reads {"value": 0, "unit": "°F"}
